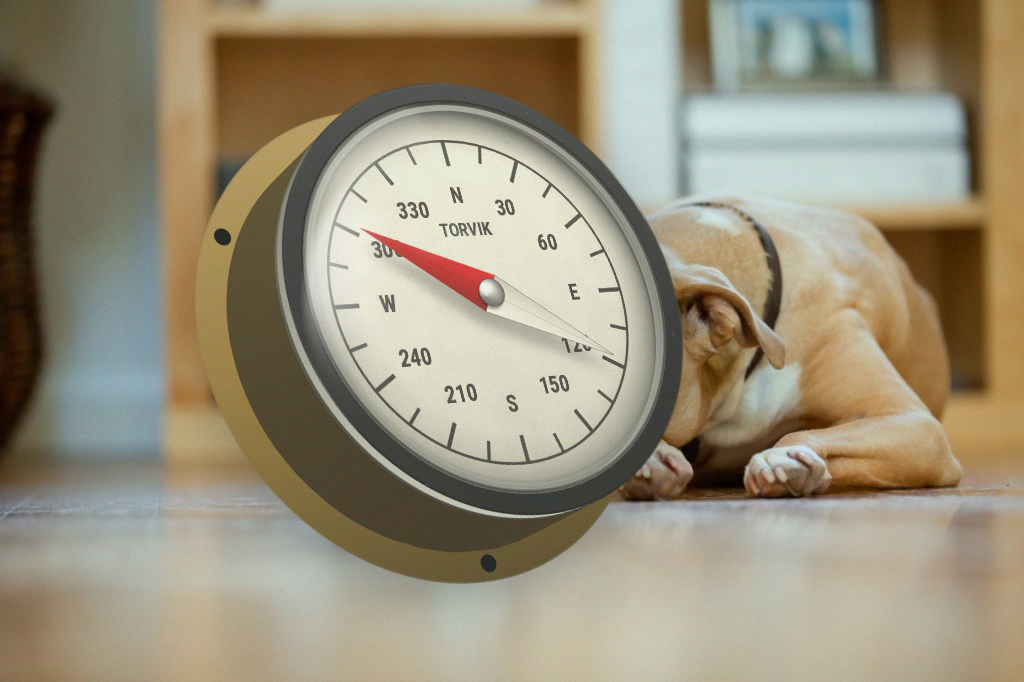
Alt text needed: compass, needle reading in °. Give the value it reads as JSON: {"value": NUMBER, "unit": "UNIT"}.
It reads {"value": 300, "unit": "°"}
